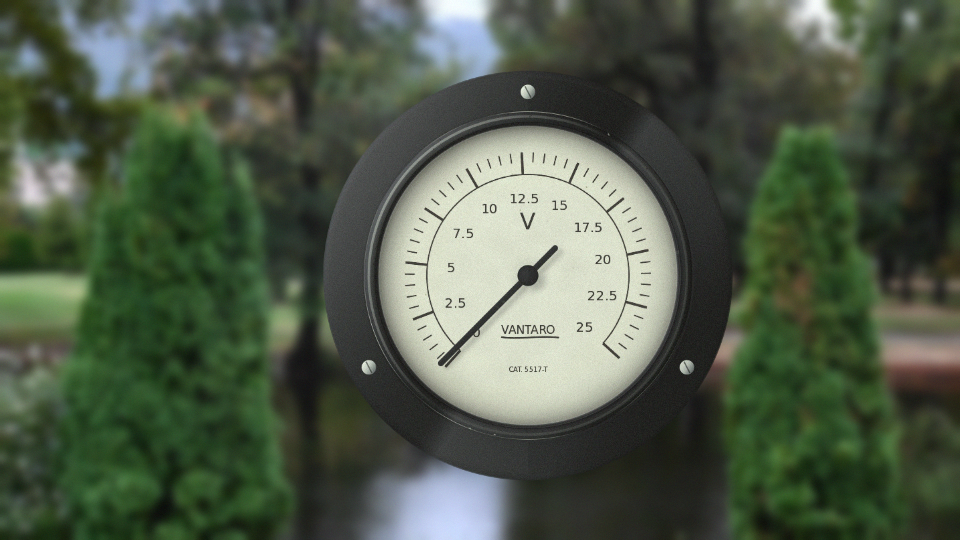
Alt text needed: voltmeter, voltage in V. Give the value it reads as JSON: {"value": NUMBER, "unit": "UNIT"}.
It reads {"value": 0.25, "unit": "V"}
